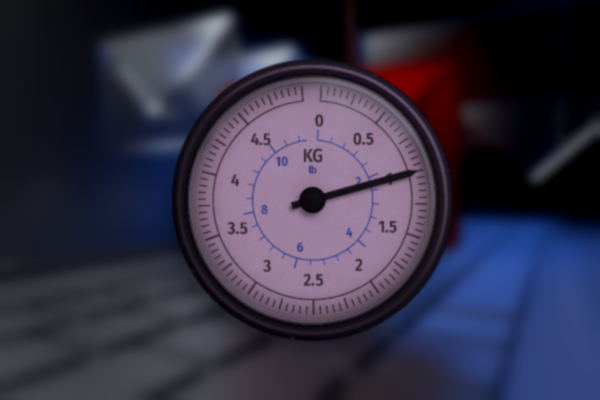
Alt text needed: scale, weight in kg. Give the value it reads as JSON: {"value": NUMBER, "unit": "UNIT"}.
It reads {"value": 1, "unit": "kg"}
